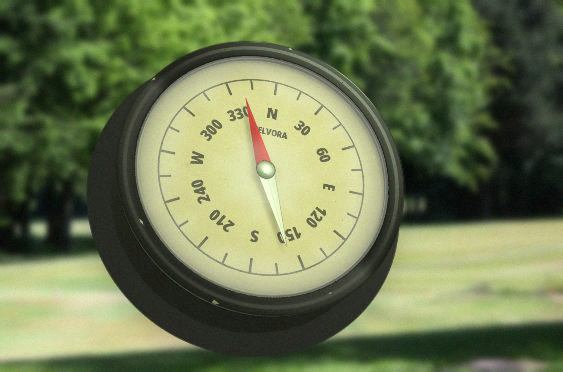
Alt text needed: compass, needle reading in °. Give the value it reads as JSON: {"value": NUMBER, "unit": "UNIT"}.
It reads {"value": 337.5, "unit": "°"}
